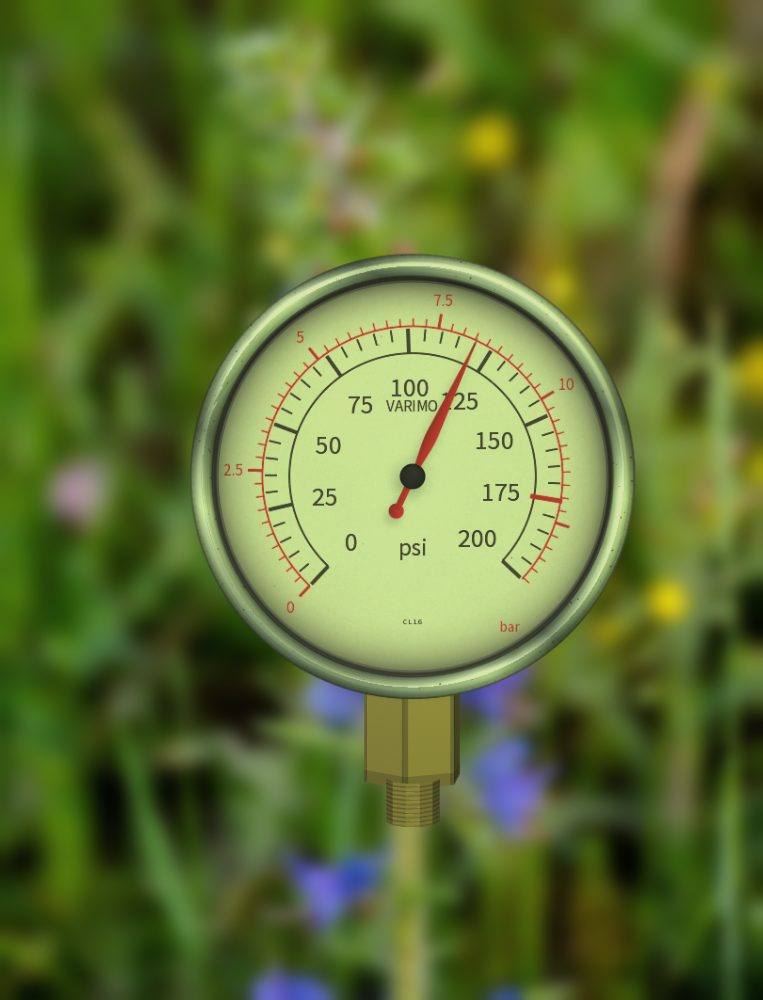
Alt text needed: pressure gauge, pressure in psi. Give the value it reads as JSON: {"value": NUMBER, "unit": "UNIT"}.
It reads {"value": 120, "unit": "psi"}
